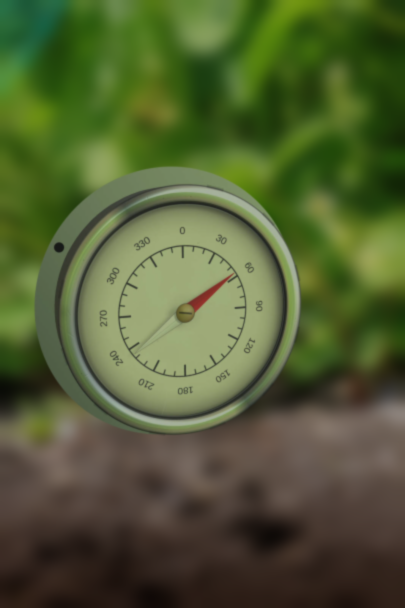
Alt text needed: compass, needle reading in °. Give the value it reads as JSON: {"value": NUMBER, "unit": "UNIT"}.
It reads {"value": 55, "unit": "°"}
